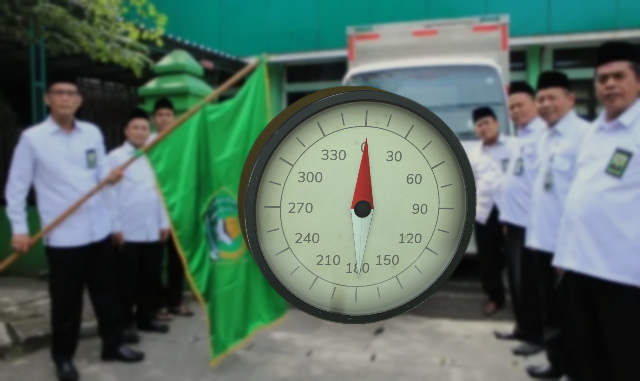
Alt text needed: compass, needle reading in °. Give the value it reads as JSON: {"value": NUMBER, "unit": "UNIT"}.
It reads {"value": 0, "unit": "°"}
